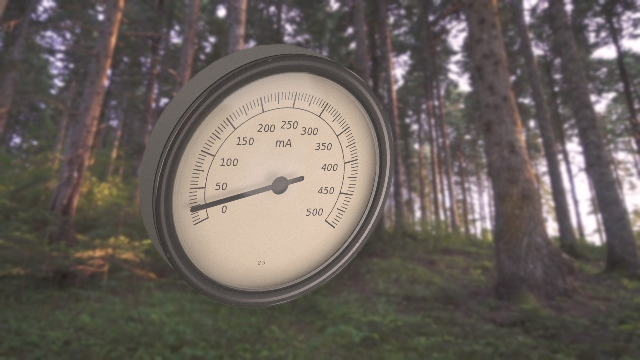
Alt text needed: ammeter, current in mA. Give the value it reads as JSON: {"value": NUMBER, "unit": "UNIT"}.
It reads {"value": 25, "unit": "mA"}
